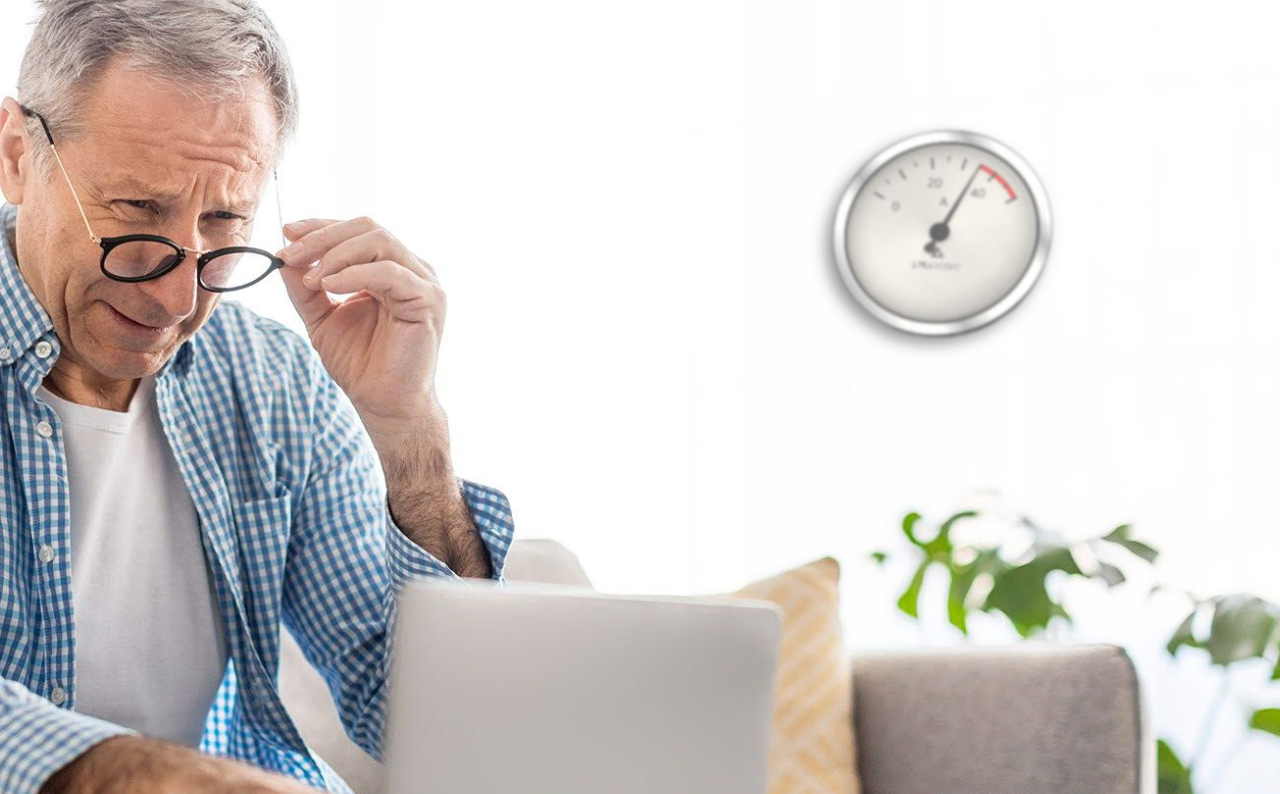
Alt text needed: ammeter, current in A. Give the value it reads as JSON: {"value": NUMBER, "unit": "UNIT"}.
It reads {"value": 35, "unit": "A"}
